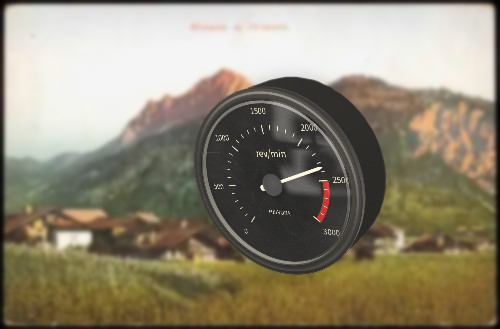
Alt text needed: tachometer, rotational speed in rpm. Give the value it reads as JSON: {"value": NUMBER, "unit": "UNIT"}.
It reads {"value": 2350, "unit": "rpm"}
